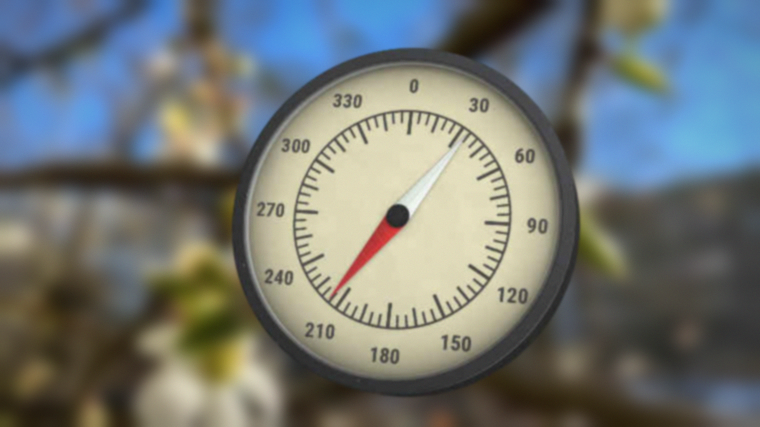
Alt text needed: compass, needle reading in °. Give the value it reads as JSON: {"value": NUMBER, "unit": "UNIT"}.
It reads {"value": 215, "unit": "°"}
